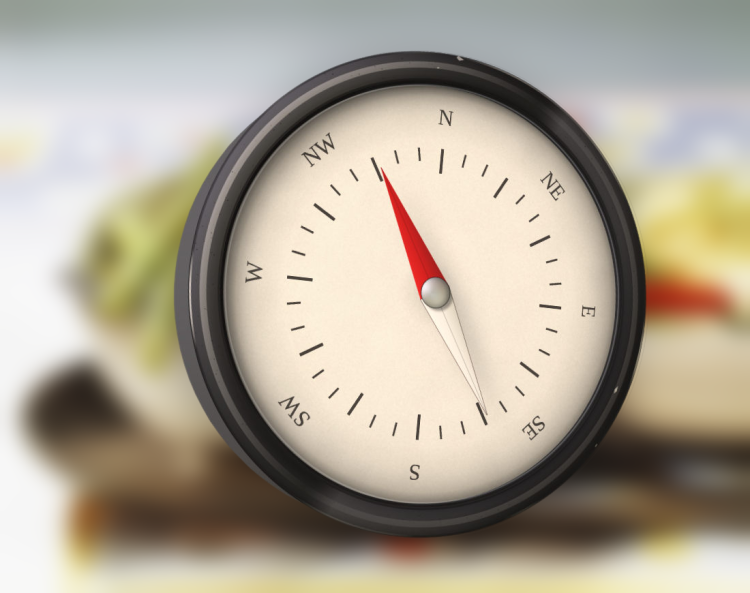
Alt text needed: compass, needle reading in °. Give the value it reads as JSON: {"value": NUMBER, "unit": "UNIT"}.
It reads {"value": 330, "unit": "°"}
